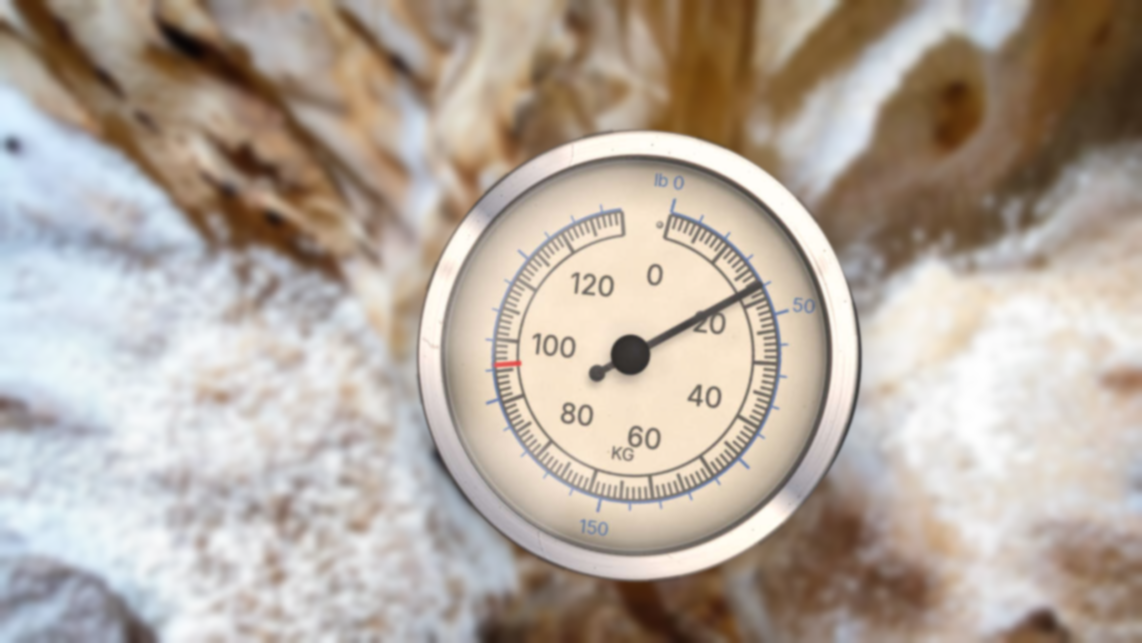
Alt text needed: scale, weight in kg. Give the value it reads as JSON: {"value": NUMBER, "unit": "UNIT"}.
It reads {"value": 18, "unit": "kg"}
